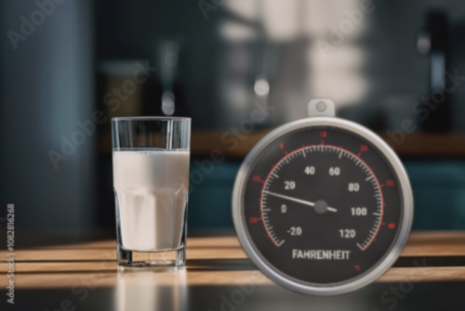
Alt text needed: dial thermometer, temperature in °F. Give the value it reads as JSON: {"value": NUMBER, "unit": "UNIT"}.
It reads {"value": 10, "unit": "°F"}
